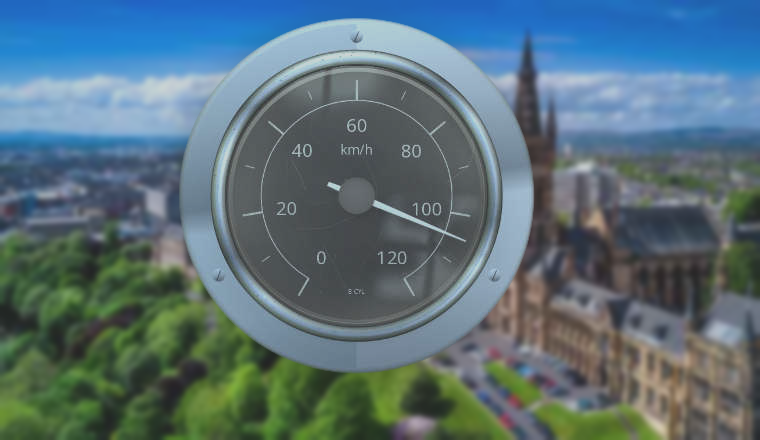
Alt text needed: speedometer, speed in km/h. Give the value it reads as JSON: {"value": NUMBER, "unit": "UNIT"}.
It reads {"value": 105, "unit": "km/h"}
